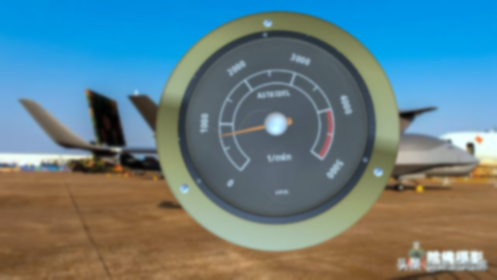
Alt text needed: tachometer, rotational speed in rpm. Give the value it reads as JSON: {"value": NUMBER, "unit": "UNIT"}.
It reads {"value": 750, "unit": "rpm"}
